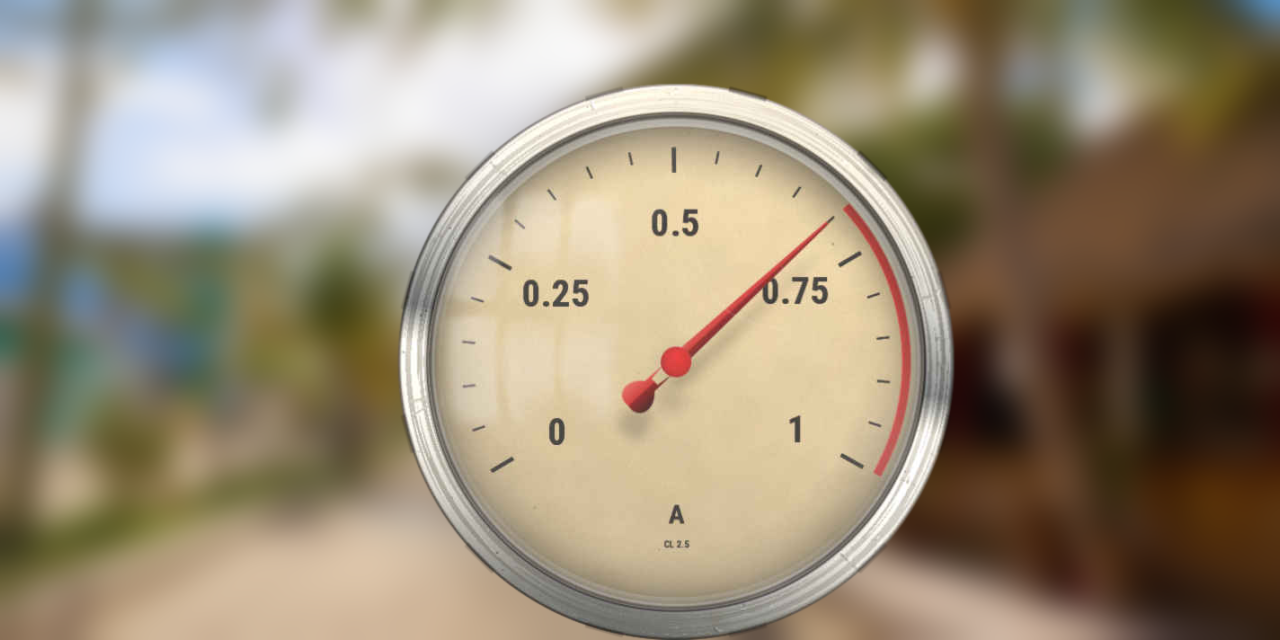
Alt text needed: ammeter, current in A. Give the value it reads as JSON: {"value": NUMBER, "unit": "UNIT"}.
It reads {"value": 0.7, "unit": "A"}
